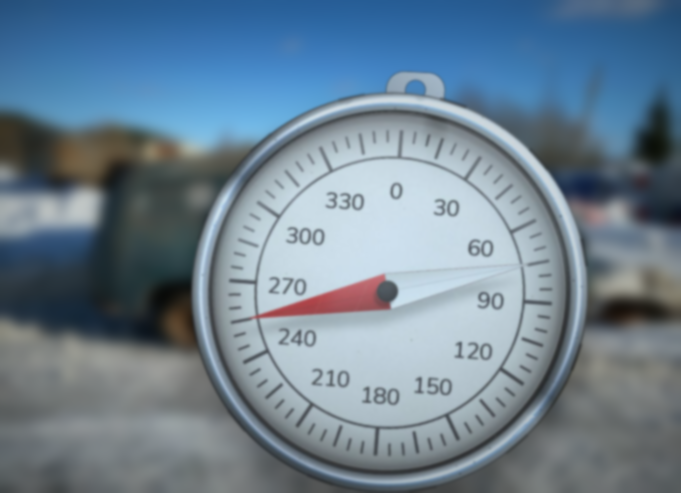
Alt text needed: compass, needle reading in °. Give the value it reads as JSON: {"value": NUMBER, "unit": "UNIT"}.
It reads {"value": 255, "unit": "°"}
